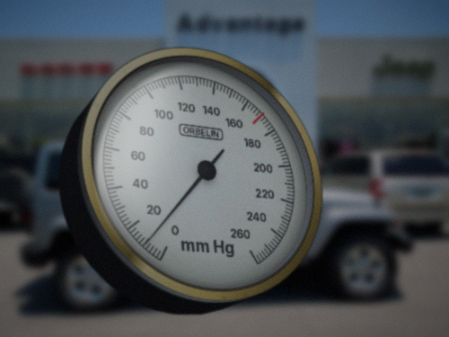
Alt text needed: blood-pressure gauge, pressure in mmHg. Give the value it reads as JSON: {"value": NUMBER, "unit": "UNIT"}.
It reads {"value": 10, "unit": "mmHg"}
